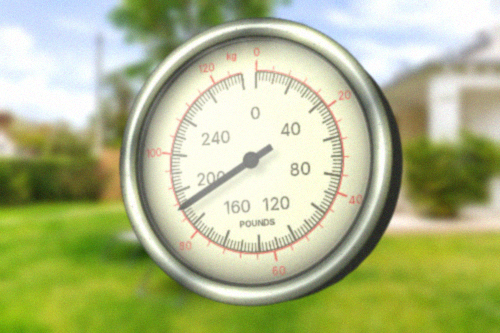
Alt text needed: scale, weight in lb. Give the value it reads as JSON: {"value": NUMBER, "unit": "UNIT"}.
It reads {"value": 190, "unit": "lb"}
